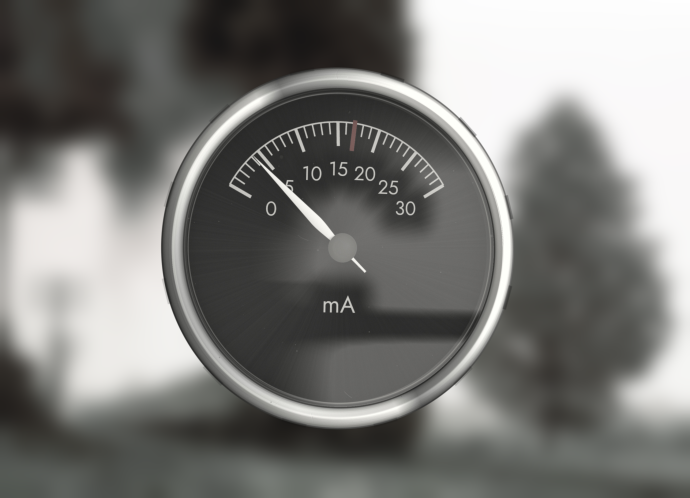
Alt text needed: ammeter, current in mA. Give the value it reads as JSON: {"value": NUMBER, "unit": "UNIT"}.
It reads {"value": 4, "unit": "mA"}
